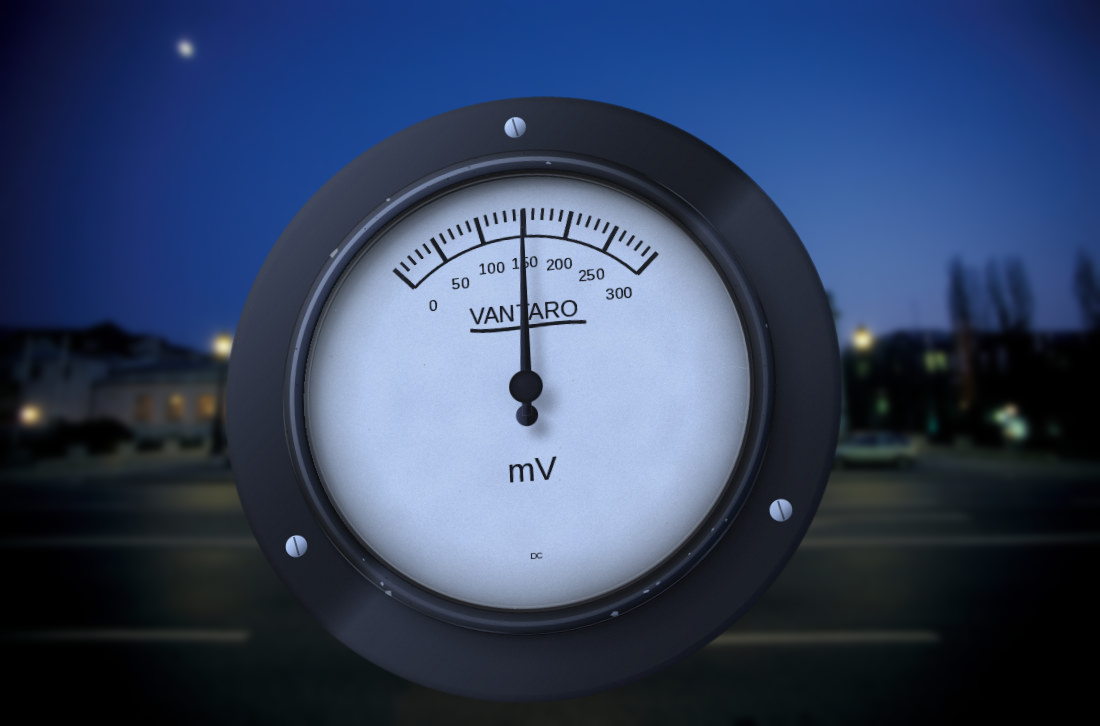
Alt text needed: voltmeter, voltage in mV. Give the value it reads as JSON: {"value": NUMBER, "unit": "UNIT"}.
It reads {"value": 150, "unit": "mV"}
